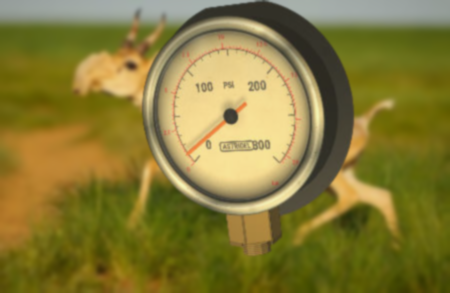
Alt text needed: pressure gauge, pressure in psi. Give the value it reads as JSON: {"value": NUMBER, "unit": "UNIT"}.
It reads {"value": 10, "unit": "psi"}
